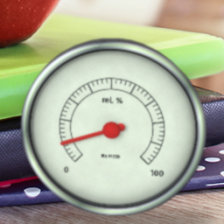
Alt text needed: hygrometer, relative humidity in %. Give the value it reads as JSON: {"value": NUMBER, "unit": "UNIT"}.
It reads {"value": 10, "unit": "%"}
